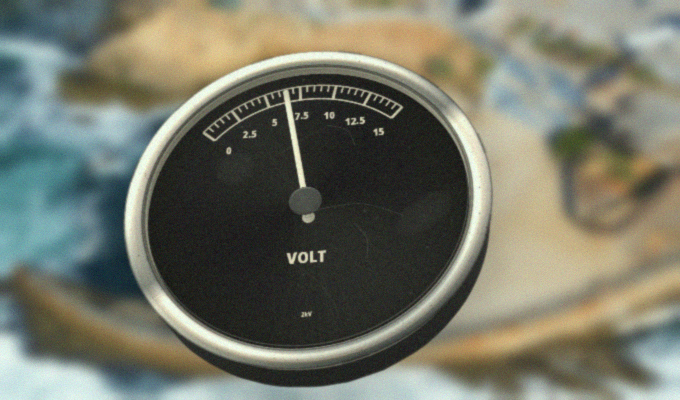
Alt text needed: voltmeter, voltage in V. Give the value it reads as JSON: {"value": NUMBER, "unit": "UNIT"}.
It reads {"value": 6.5, "unit": "V"}
